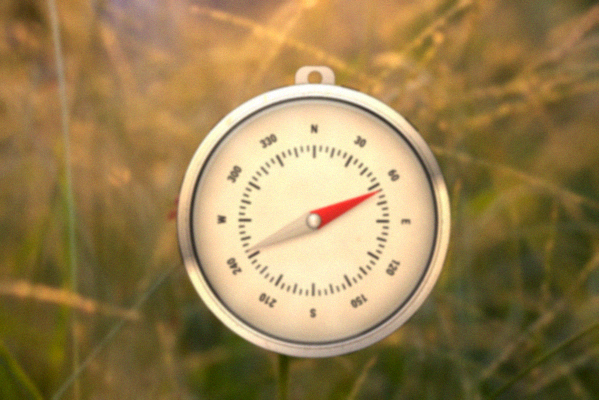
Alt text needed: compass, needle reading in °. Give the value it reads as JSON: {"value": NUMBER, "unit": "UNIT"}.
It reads {"value": 65, "unit": "°"}
